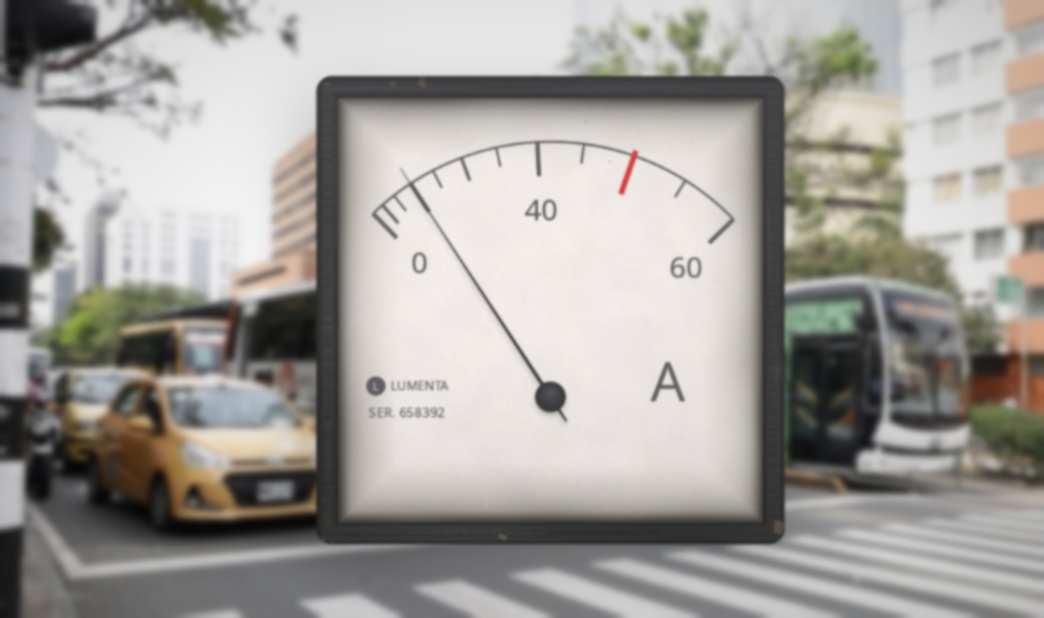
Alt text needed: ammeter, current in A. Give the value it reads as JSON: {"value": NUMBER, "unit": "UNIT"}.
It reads {"value": 20, "unit": "A"}
